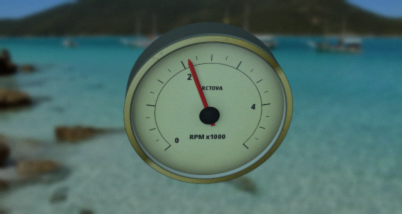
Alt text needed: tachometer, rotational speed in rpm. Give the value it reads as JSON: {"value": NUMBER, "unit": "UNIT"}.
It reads {"value": 2125, "unit": "rpm"}
